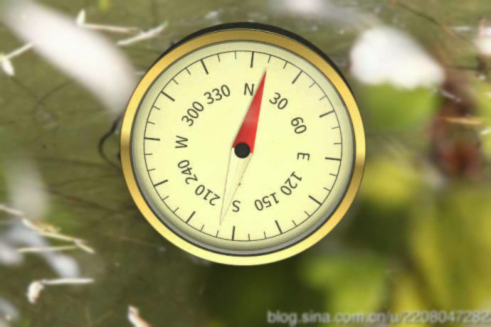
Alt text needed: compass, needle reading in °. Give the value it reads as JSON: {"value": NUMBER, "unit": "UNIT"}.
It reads {"value": 10, "unit": "°"}
